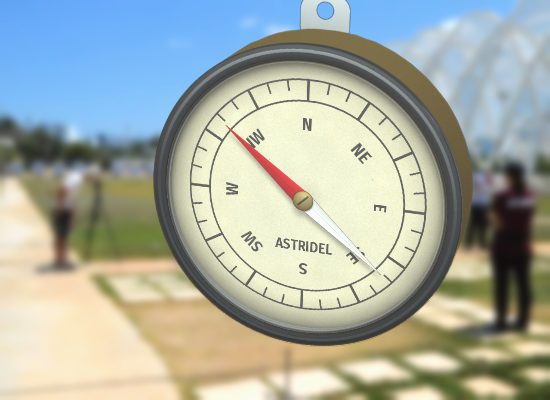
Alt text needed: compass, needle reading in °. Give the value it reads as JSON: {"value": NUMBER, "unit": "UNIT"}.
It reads {"value": 310, "unit": "°"}
